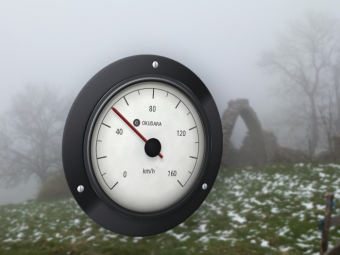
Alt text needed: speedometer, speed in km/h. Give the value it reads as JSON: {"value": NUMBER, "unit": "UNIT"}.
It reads {"value": 50, "unit": "km/h"}
